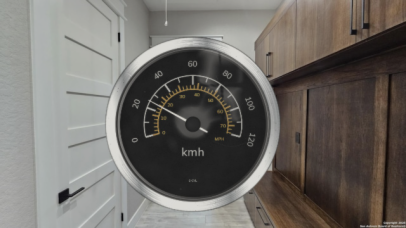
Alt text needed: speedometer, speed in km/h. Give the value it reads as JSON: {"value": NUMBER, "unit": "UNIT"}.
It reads {"value": 25, "unit": "km/h"}
